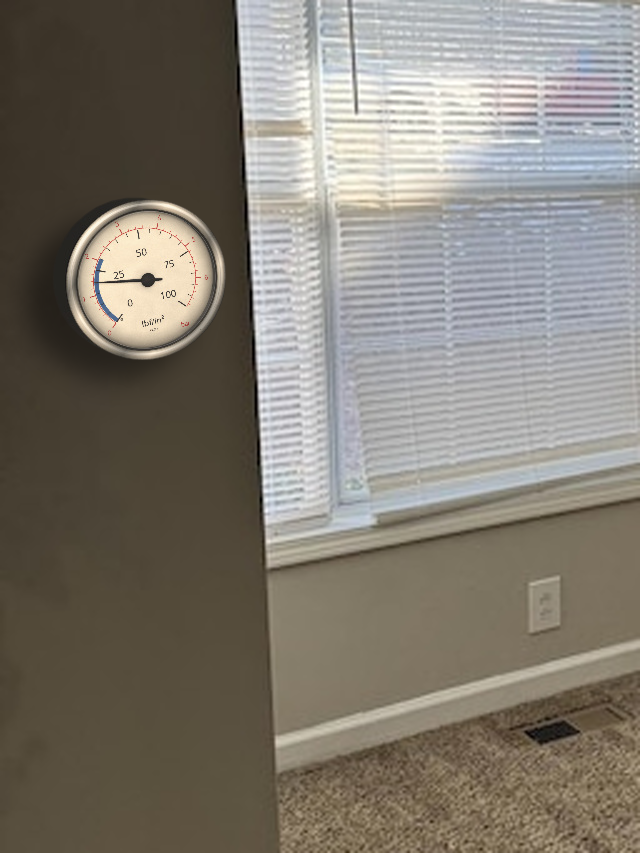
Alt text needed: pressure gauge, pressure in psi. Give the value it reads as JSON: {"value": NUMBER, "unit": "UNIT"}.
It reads {"value": 20, "unit": "psi"}
